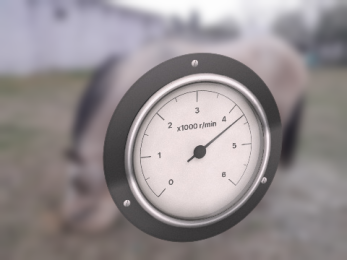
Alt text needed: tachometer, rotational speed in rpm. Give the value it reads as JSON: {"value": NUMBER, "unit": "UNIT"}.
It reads {"value": 4250, "unit": "rpm"}
